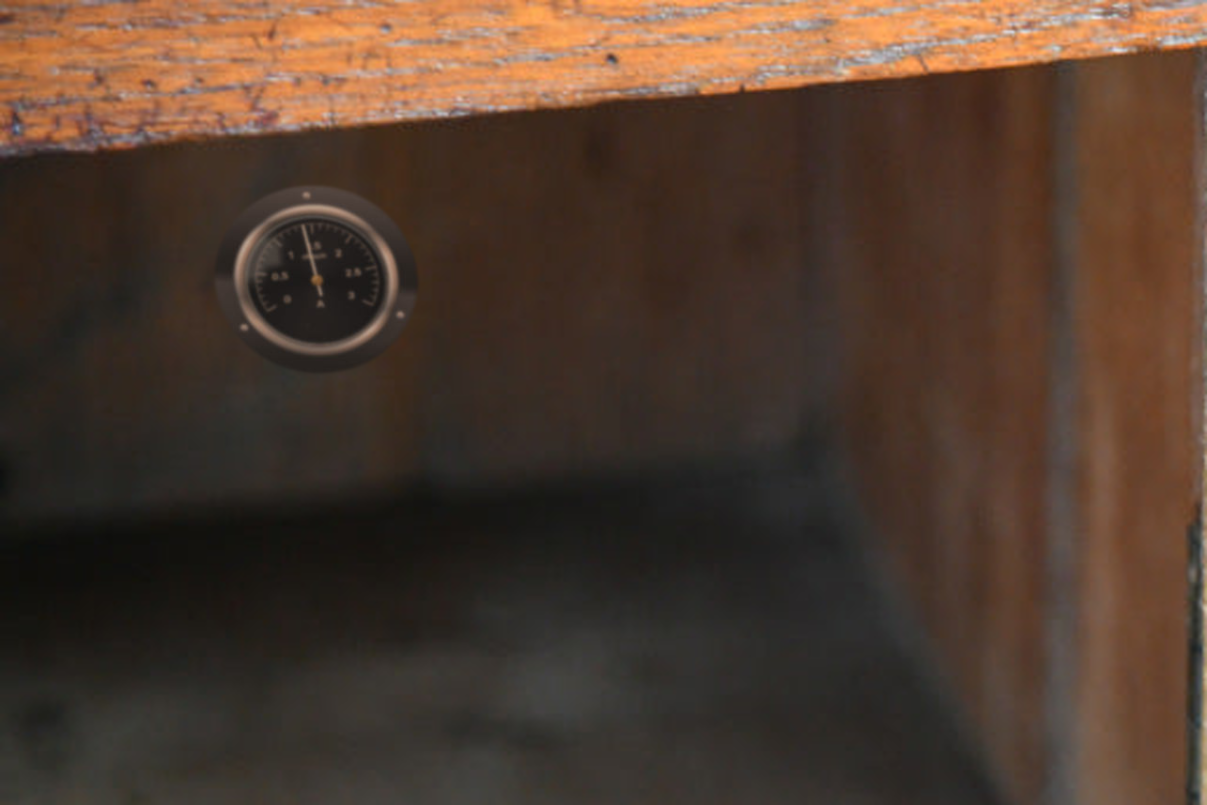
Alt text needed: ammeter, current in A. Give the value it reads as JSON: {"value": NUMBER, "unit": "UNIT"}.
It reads {"value": 1.4, "unit": "A"}
